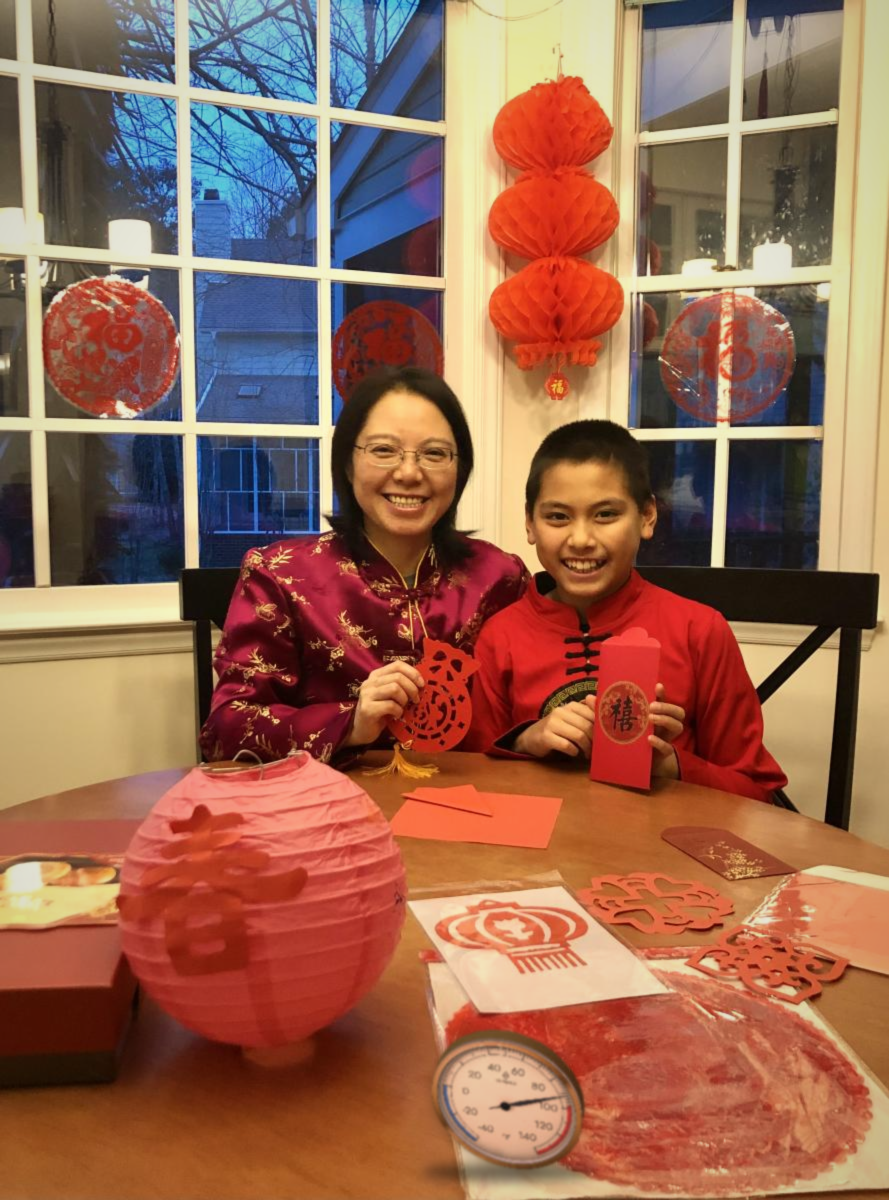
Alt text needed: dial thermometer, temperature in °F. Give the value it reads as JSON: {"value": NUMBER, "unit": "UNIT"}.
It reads {"value": 90, "unit": "°F"}
